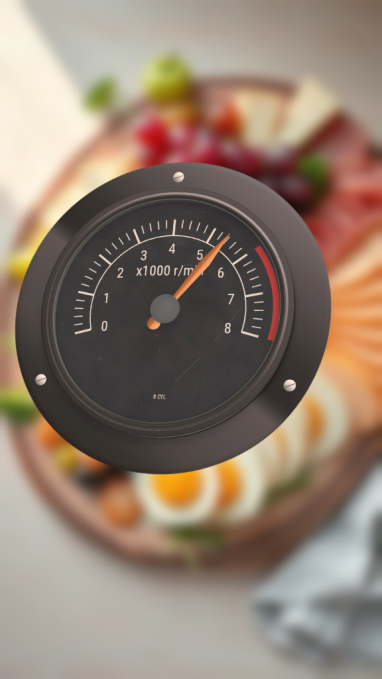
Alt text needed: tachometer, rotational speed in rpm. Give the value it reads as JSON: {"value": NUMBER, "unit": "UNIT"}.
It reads {"value": 5400, "unit": "rpm"}
